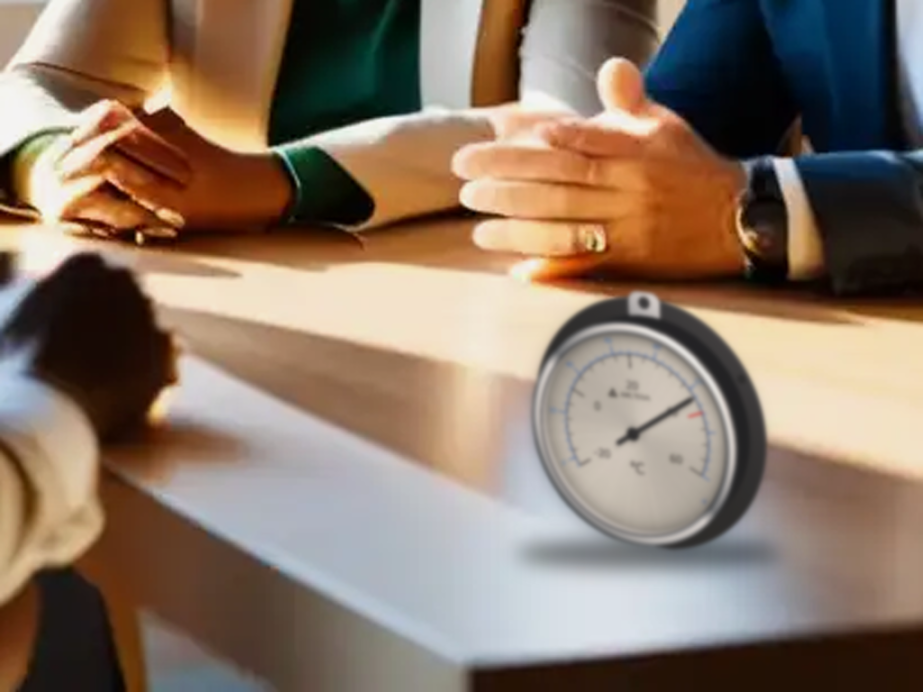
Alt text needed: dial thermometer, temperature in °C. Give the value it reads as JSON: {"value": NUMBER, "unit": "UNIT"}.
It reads {"value": 40, "unit": "°C"}
